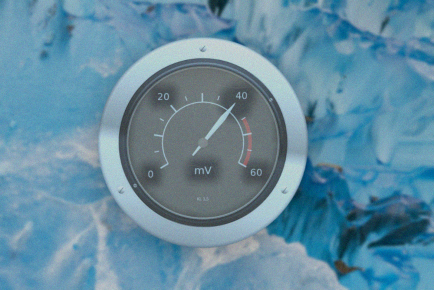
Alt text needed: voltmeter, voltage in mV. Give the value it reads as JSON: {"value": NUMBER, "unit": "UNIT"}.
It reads {"value": 40, "unit": "mV"}
